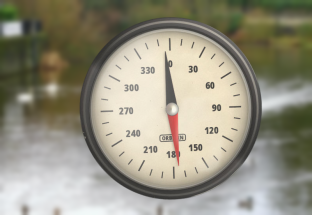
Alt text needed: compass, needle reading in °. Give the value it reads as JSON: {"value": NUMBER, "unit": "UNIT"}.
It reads {"value": 175, "unit": "°"}
